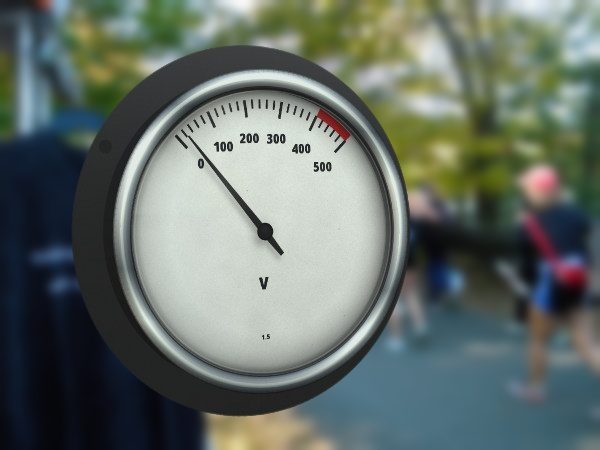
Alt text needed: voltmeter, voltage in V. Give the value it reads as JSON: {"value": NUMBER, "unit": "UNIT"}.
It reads {"value": 20, "unit": "V"}
